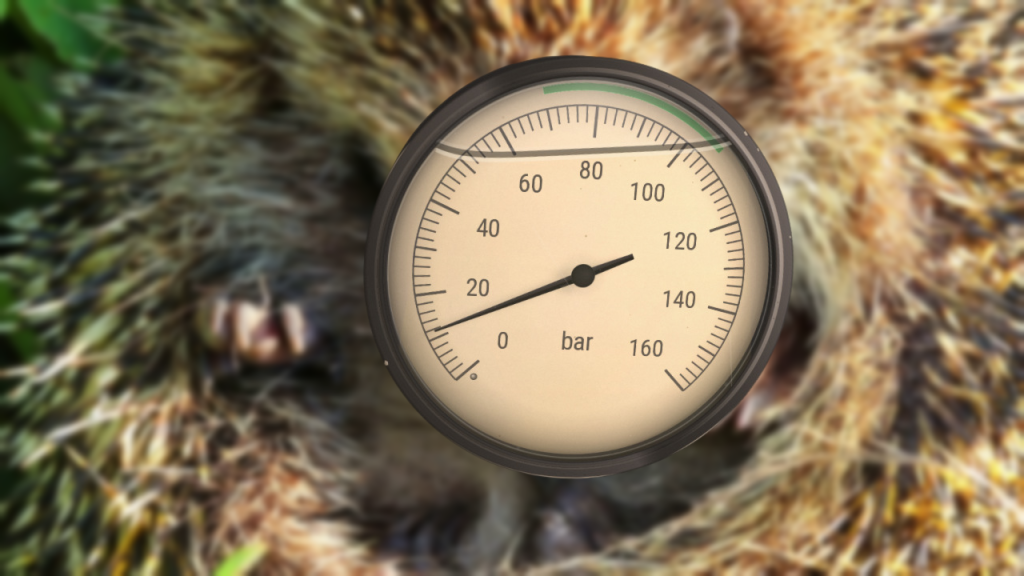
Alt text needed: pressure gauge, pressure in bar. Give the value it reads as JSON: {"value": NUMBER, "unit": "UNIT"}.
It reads {"value": 12, "unit": "bar"}
